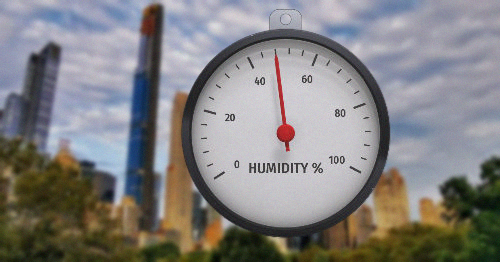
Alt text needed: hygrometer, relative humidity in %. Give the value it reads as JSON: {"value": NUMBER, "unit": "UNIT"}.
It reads {"value": 48, "unit": "%"}
